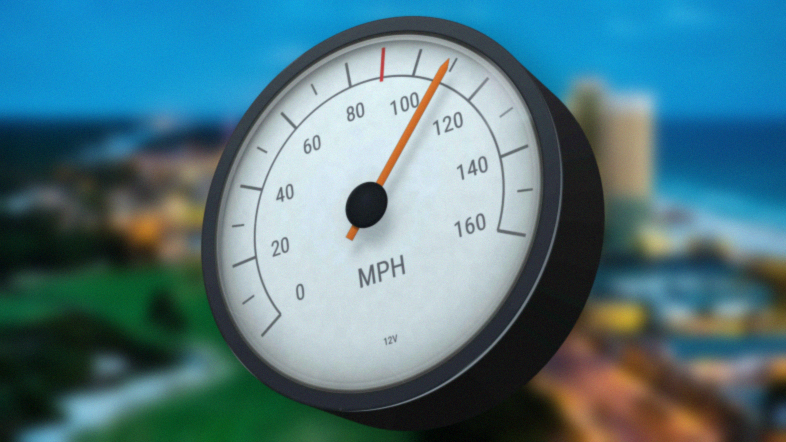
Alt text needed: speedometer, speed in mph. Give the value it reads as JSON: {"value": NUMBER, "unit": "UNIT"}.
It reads {"value": 110, "unit": "mph"}
